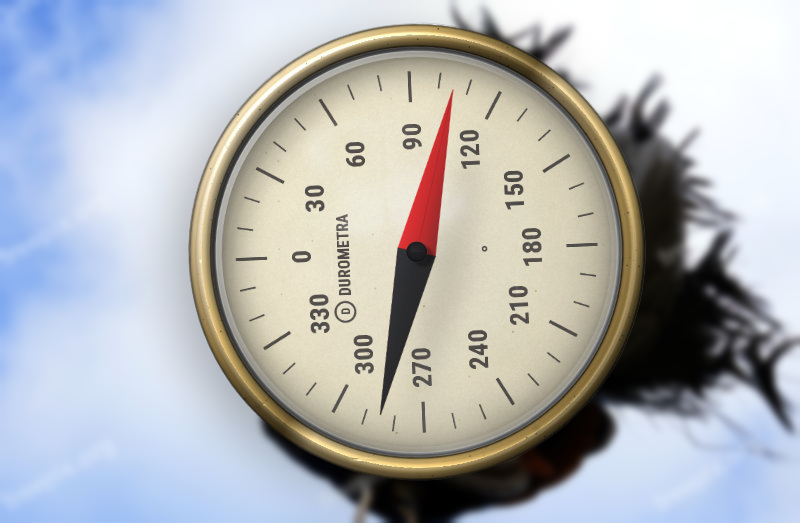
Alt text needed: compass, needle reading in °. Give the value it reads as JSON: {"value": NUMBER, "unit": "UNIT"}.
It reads {"value": 105, "unit": "°"}
